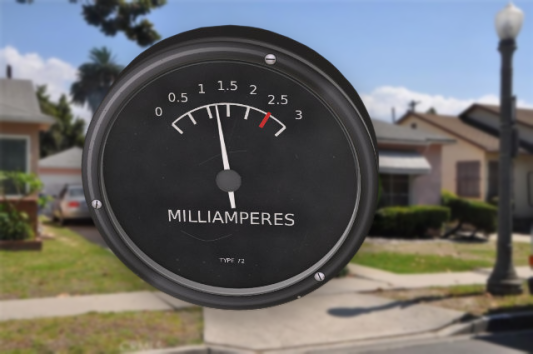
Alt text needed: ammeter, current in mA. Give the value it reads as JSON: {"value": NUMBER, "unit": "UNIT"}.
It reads {"value": 1.25, "unit": "mA"}
